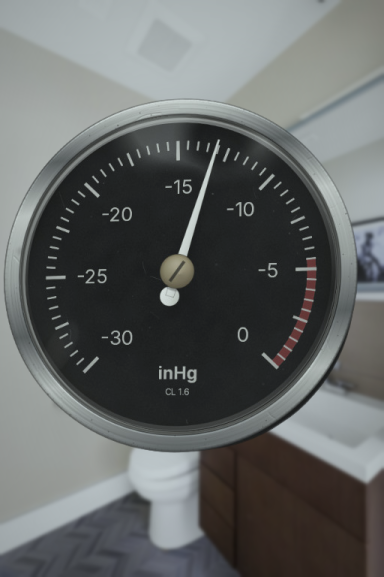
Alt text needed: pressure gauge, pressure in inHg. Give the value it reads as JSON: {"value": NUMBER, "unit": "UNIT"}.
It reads {"value": -13, "unit": "inHg"}
